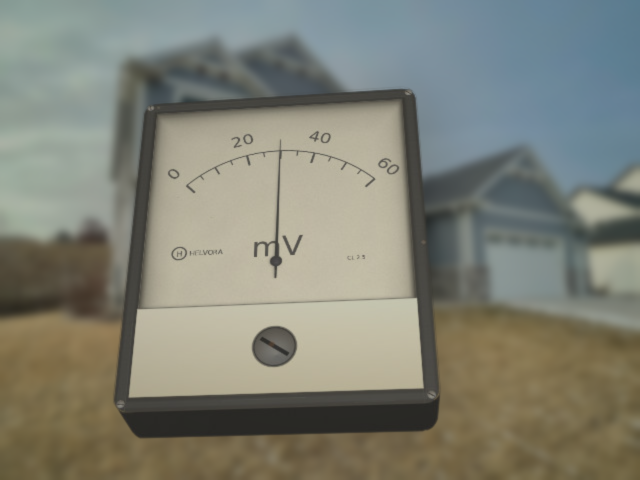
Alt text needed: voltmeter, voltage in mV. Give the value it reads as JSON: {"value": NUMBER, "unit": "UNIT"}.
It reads {"value": 30, "unit": "mV"}
